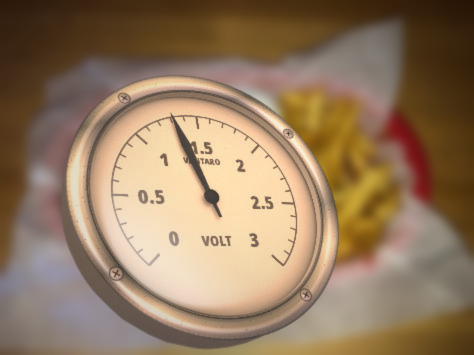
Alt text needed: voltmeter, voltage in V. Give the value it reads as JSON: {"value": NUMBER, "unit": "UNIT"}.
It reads {"value": 1.3, "unit": "V"}
